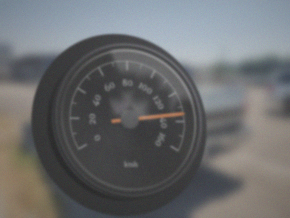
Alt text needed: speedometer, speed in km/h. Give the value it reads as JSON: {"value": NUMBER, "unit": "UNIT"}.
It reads {"value": 135, "unit": "km/h"}
